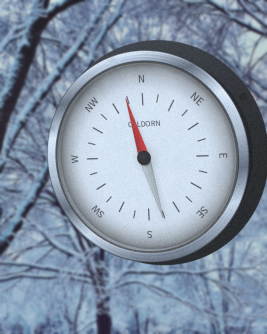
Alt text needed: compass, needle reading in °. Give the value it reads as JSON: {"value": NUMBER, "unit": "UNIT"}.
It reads {"value": 345, "unit": "°"}
